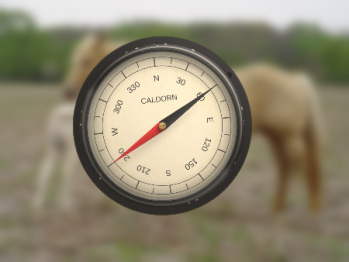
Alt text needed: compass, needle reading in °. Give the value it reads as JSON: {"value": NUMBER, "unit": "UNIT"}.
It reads {"value": 240, "unit": "°"}
